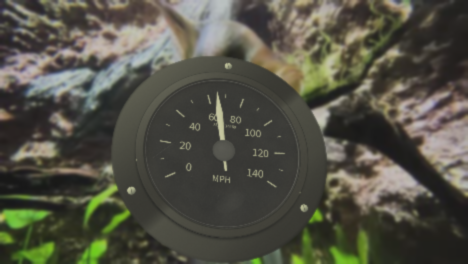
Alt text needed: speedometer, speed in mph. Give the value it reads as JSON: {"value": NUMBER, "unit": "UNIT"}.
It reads {"value": 65, "unit": "mph"}
